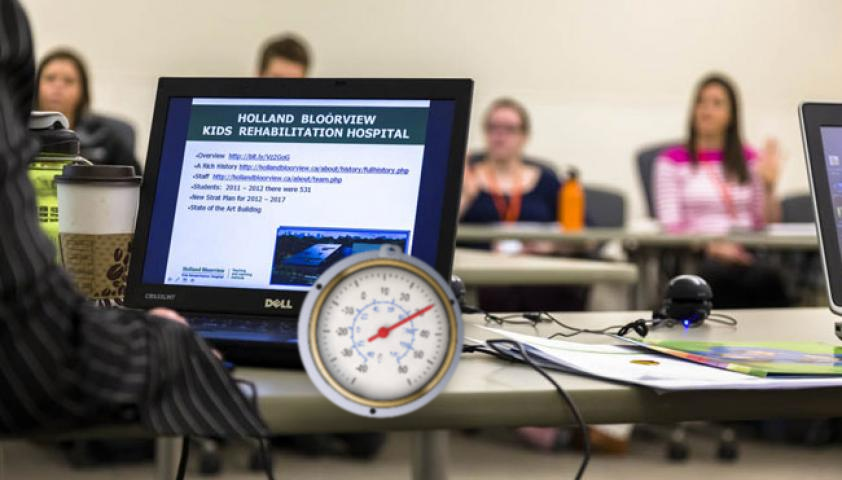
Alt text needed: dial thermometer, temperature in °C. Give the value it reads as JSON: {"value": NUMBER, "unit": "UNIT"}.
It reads {"value": 30, "unit": "°C"}
